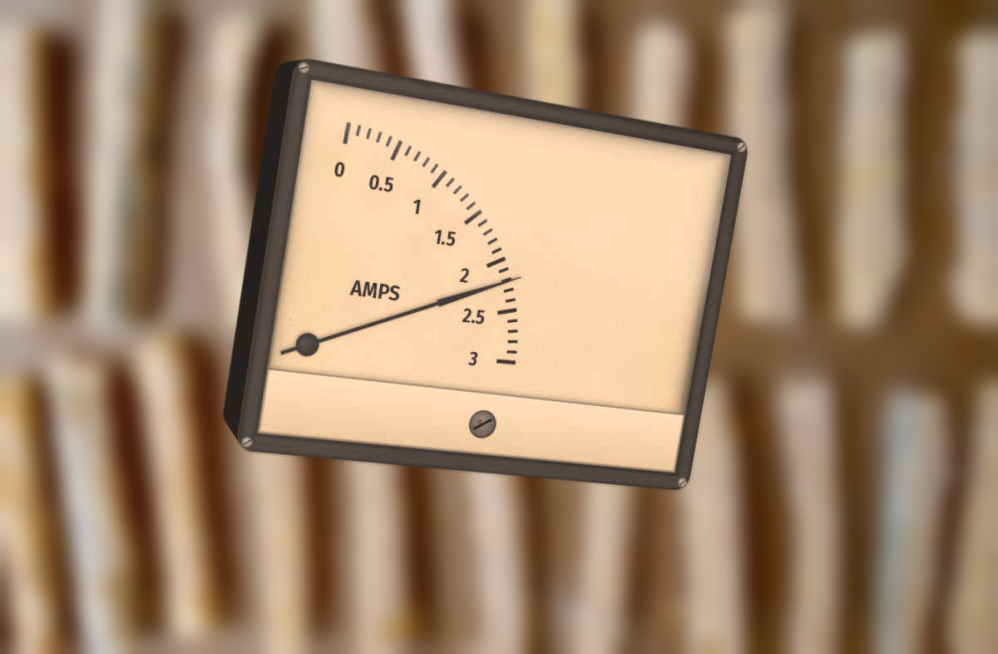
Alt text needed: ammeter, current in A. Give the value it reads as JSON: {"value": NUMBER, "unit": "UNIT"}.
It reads {"value": 2.2, "unit": "A"}
